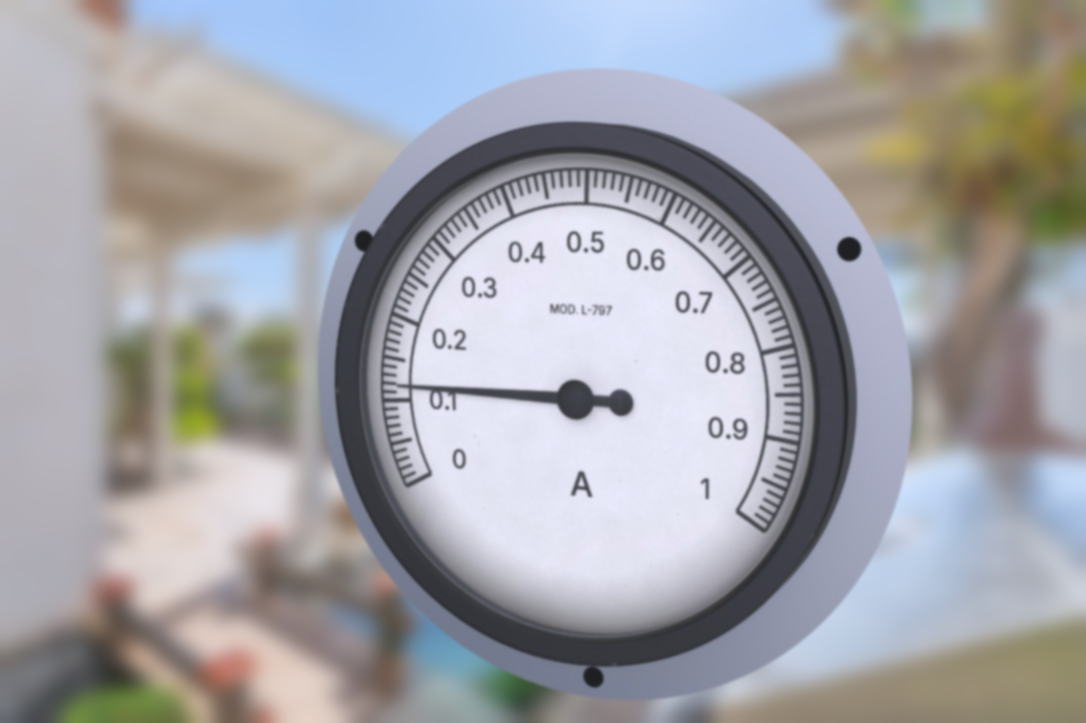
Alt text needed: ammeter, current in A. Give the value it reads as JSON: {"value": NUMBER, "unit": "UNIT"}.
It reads {"value": 0.12, "unit": "A"}
